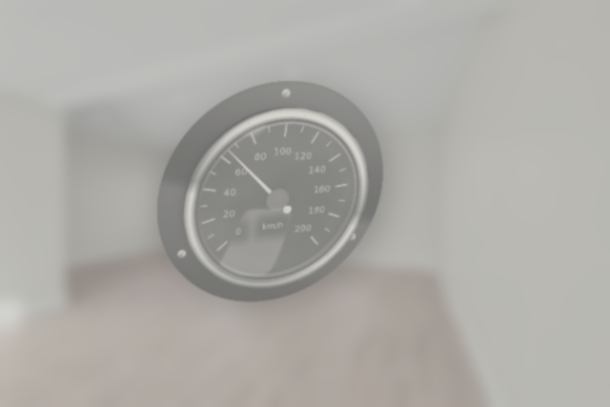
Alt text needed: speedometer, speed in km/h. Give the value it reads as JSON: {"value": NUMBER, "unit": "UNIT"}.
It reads {"value": 65, "unit": "km/h"}
